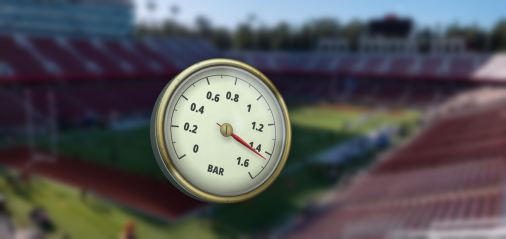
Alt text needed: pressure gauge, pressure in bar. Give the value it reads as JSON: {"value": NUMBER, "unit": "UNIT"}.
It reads {"value": 1.45, "unit": "bar"}
